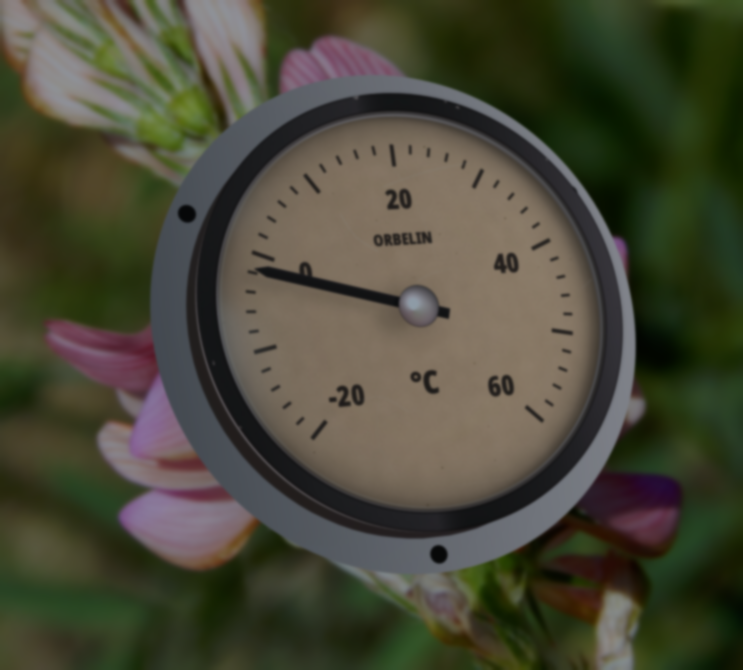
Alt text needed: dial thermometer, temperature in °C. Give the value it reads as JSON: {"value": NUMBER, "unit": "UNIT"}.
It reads {"value": -2, "unit": "°C"}
